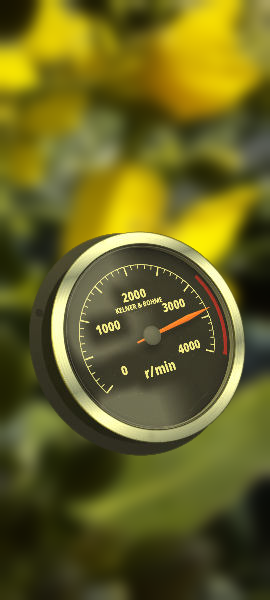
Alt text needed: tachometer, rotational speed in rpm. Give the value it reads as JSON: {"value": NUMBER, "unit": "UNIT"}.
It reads {"value": 3400, "unit": "rpm"}
